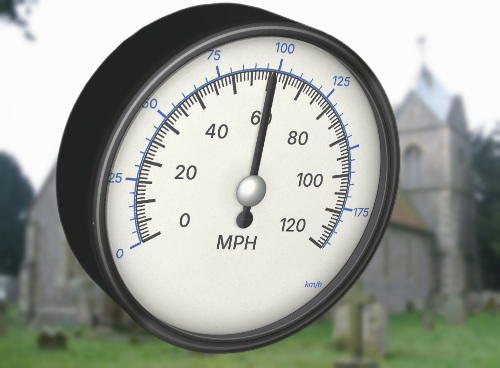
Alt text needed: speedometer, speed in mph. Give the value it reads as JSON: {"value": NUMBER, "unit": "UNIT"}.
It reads {"value": 60, "unit": "mph"}
